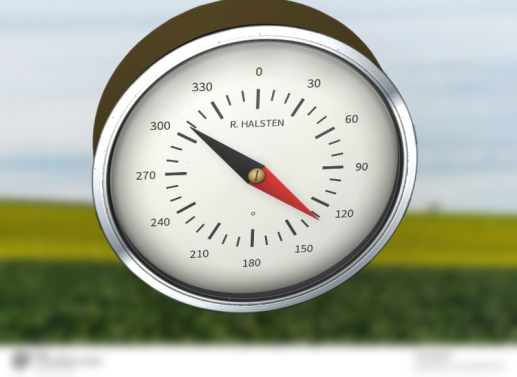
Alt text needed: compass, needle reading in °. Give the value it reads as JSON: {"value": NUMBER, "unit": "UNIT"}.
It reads {"value": 130, "unit": "°"}
